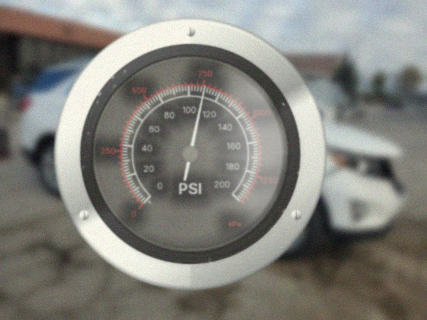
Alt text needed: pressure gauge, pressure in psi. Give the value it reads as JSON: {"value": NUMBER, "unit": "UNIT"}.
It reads {"value": 110, "unit": "psi"}
